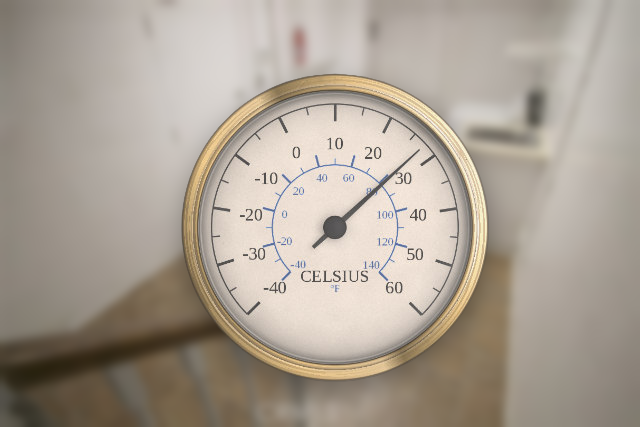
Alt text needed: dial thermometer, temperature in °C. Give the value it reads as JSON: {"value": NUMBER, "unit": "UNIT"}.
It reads {"value": 27.5, "unit": "°C"}
